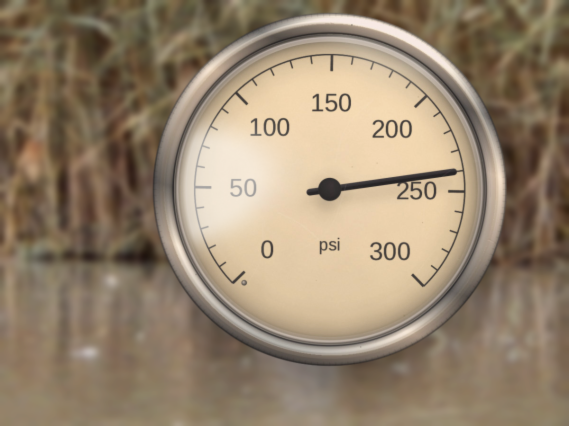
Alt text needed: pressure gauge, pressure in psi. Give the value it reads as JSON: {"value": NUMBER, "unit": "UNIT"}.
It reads {"value": 240, "unit": "psi"}
